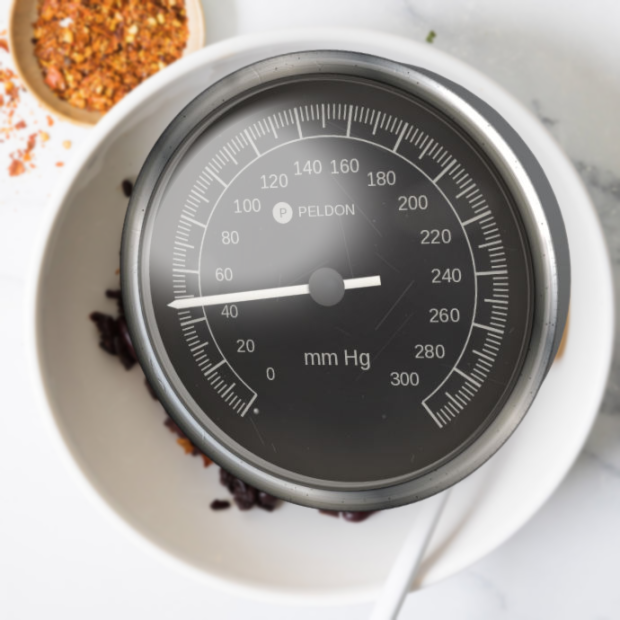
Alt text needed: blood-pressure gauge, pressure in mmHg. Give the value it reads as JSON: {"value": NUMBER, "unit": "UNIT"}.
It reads {"value": 48, "unit": "mmHg"}
